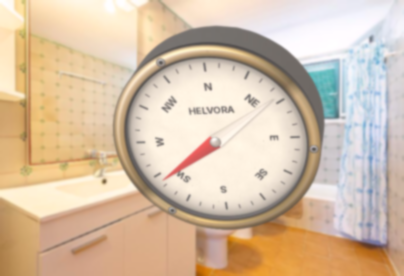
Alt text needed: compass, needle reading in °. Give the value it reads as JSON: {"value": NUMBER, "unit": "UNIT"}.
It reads {"value": 235, "unit": "°"}
